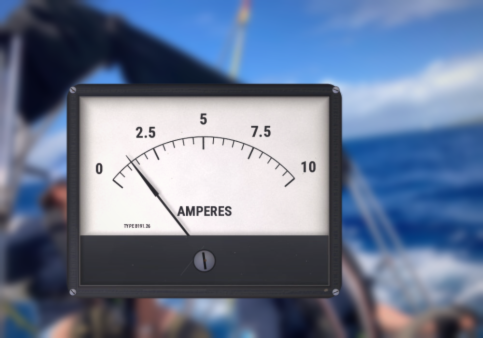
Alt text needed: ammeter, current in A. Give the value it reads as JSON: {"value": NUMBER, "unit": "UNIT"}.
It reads {"value": 1.25, "unit": "A"}
